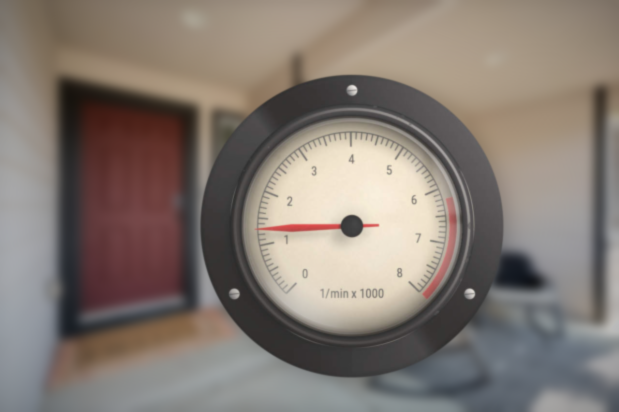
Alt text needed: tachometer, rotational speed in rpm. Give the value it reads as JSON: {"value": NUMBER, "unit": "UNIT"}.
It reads {"value": 1300, "unit": "rpm"}
